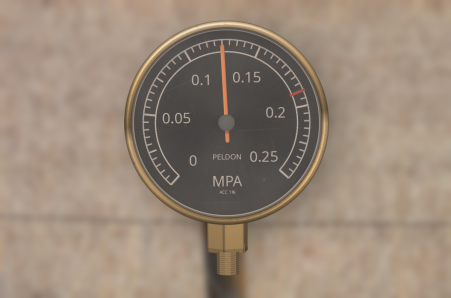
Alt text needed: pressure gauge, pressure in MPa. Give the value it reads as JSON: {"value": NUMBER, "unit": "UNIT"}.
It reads {"value": 0.125, "unit": "MPa"}
